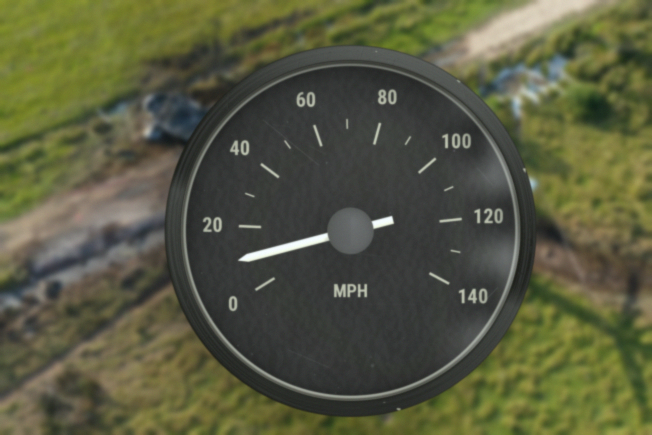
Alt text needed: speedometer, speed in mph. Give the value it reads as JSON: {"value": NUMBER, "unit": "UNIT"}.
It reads {"value": 10, "unit": "mph"}
